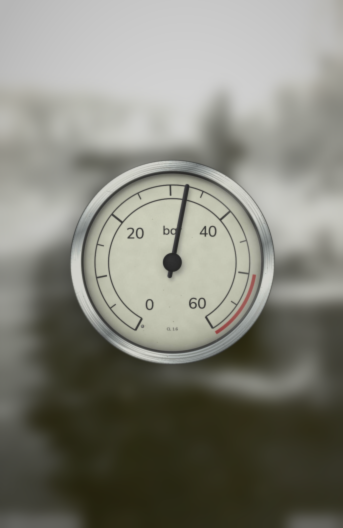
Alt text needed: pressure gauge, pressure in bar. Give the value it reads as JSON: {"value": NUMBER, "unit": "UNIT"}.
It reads {"value": 32.5, "unit": "bar"}
